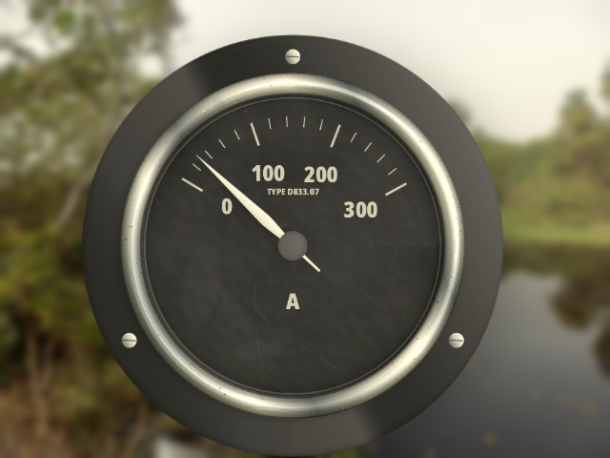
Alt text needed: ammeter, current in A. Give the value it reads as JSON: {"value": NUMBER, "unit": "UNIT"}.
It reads {"value": 30, "unit": "A"}
